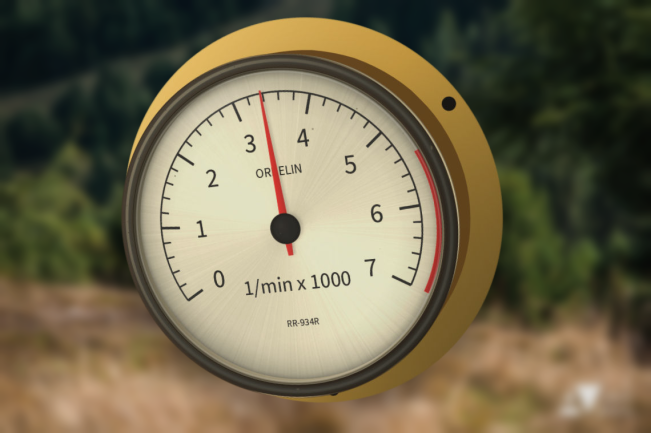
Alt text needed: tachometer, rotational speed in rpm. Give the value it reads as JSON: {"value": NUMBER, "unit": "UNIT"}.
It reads {"value": 3400, "unit": "rpm"}
